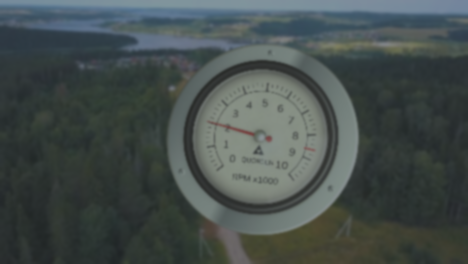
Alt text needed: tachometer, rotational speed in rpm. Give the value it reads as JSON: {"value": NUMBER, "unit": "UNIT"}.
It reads {"value": 2000, "unit": "rpm"}
